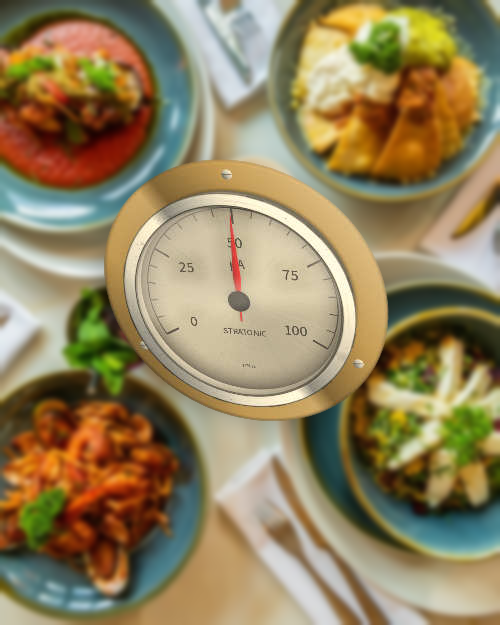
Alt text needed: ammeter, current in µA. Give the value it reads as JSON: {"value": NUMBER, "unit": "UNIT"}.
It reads {"value": 50, "unit": "µA"}
